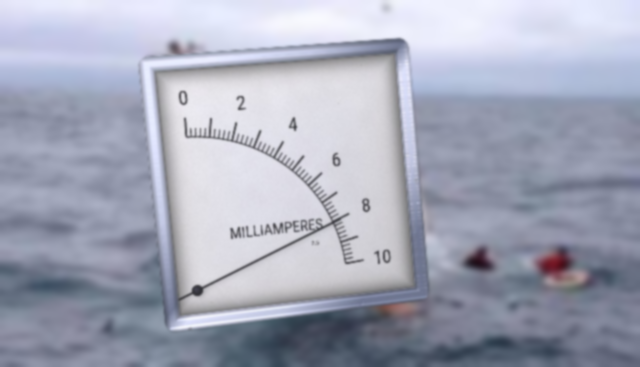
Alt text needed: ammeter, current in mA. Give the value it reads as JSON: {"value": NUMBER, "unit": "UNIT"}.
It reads {"value": 8, "unit": "mA"}
